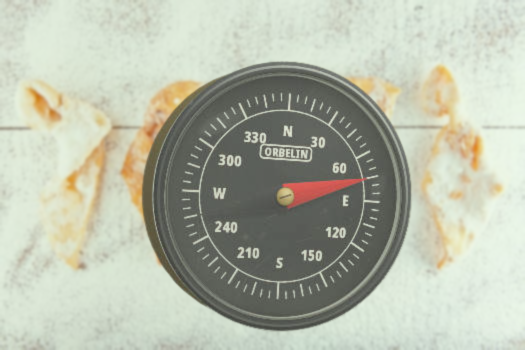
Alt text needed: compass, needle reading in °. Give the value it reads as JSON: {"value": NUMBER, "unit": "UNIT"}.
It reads {"value": 75, "unit": "°"}
